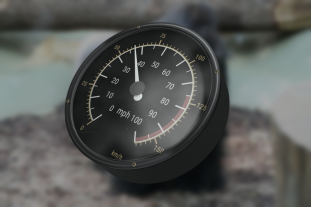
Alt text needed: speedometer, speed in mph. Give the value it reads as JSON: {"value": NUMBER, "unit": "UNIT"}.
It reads {"value": 37.5, "unit": "mph"}
